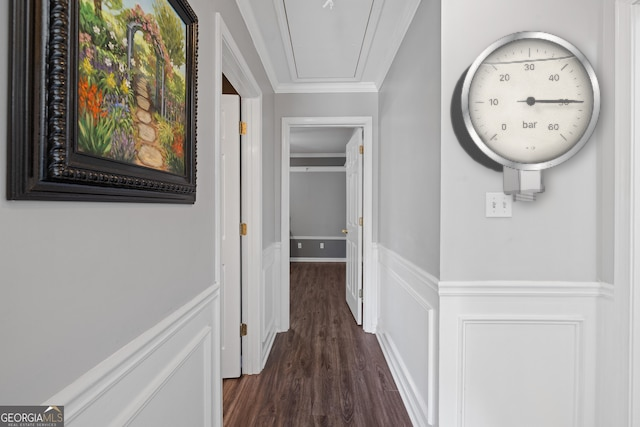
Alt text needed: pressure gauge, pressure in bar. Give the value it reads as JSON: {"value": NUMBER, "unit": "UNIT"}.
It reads {"value": 50, "unit": "bar"}
